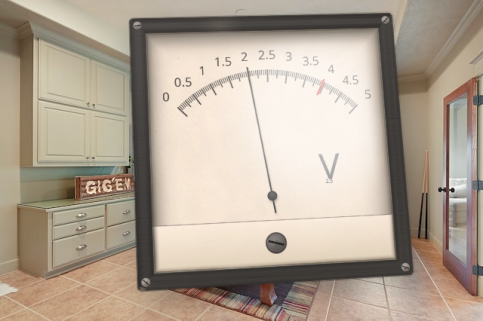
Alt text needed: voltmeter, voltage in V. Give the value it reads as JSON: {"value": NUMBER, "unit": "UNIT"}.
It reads {"value": 2, "unit": "V"}
